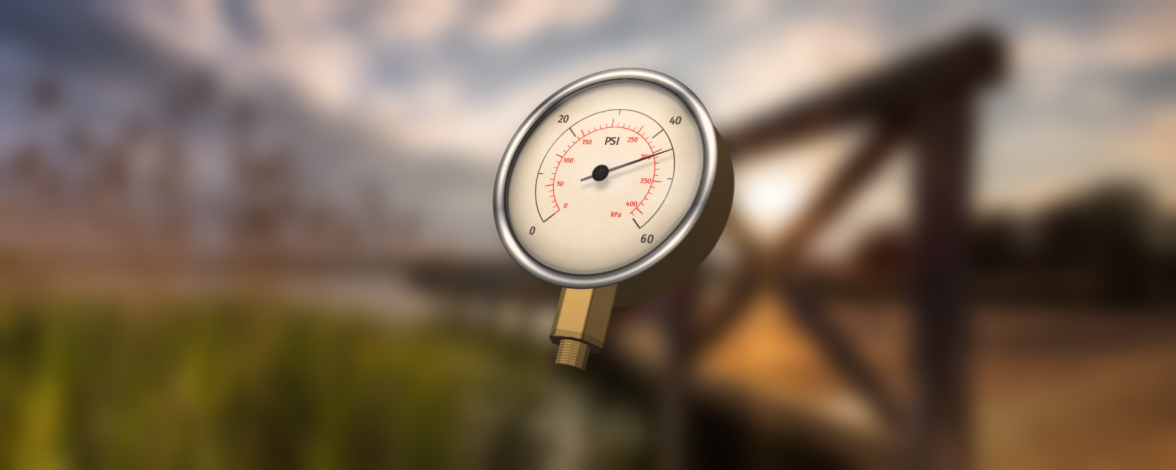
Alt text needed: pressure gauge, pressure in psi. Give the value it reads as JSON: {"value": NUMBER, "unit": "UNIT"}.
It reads {"value": 45, "unit": "psi"}
